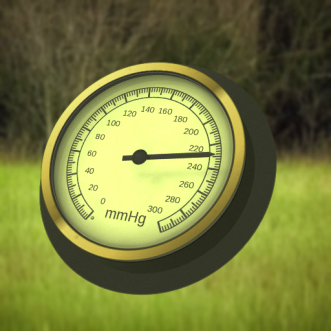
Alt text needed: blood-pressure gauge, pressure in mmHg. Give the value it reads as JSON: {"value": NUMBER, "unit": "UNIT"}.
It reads {"value": 230, "unit": "mmHg"}
